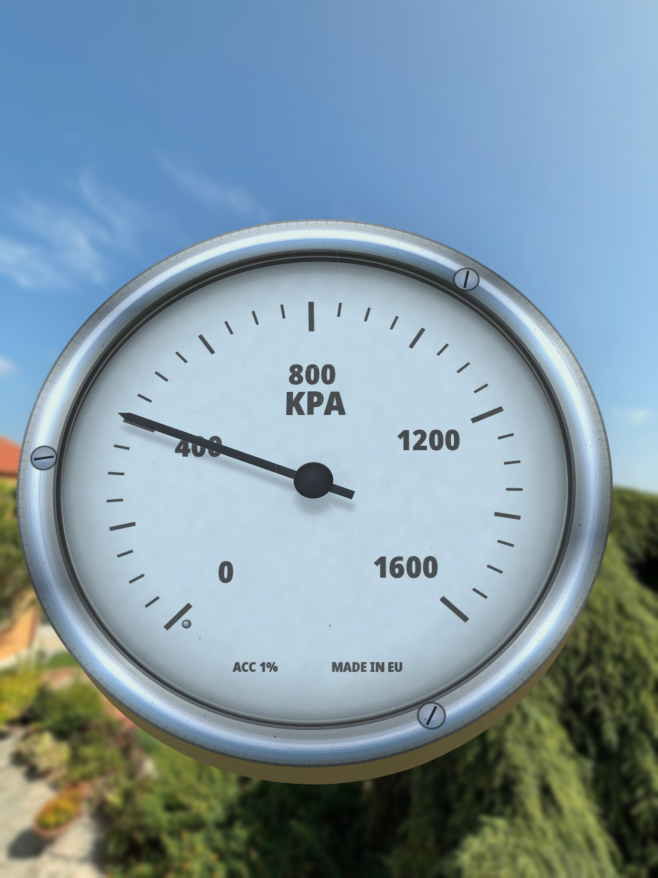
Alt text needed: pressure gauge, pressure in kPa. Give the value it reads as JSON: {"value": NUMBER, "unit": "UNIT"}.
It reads {"value": 400, "unit": "kPa"}
